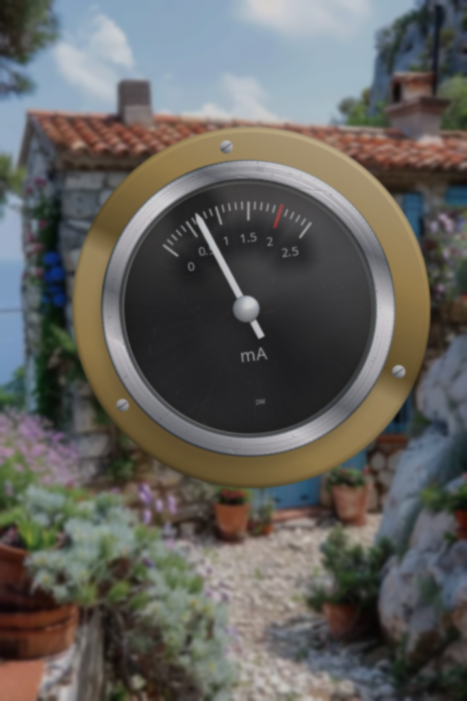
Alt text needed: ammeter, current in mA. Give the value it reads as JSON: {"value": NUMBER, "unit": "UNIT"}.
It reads {"value": 0.7, "unit": "mA"}
